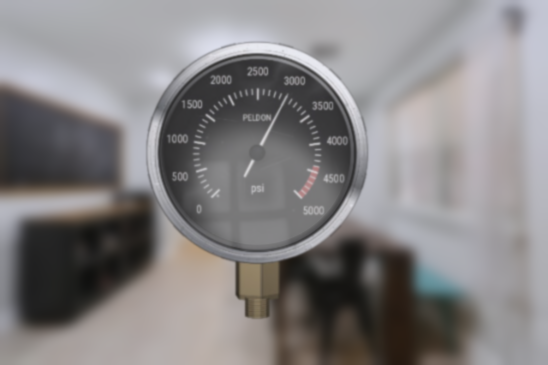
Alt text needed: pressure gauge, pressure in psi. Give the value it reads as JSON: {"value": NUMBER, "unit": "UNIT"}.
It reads {"value": 3000, "unit": "psi"}
